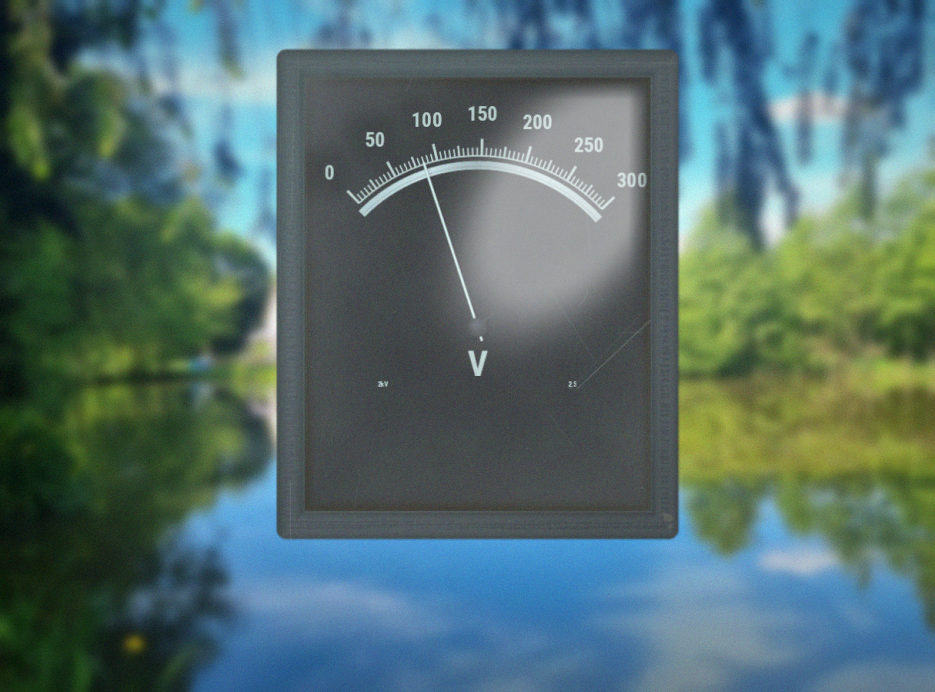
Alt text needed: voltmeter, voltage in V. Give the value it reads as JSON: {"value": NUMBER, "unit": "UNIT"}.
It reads {"value": 85, "unit": "V"}
